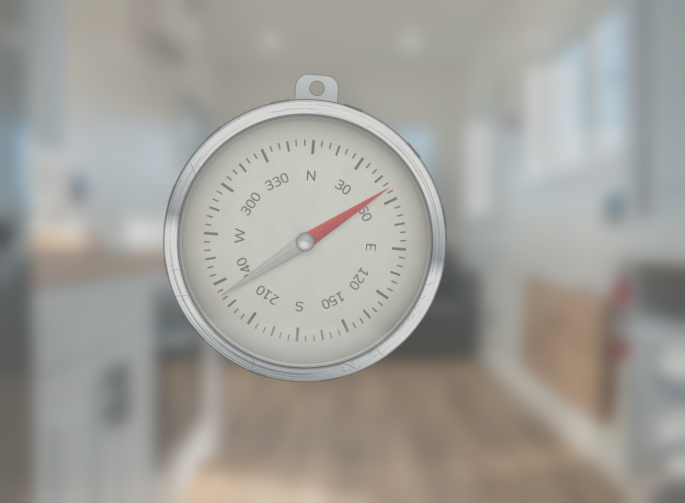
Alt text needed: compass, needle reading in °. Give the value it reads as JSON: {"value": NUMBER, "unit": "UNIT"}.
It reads {"value": 52.5, "unit": "°"}
